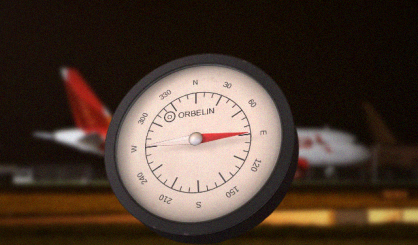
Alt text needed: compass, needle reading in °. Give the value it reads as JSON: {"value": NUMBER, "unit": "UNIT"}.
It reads {"value": 90, "unit": "°"}
